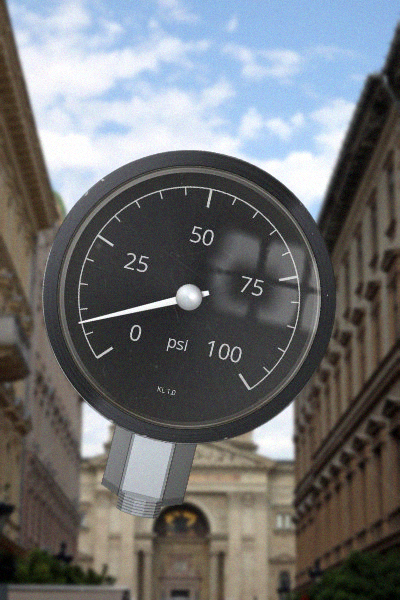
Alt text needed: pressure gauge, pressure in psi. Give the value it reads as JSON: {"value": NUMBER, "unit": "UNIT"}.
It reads {"value": 7.5, "unit": "psi"}
